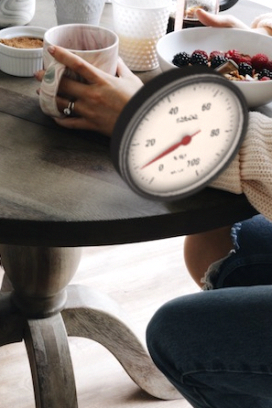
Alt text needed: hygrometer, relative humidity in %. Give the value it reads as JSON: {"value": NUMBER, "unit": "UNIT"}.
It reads {"value": 10, "unit": "%"}
